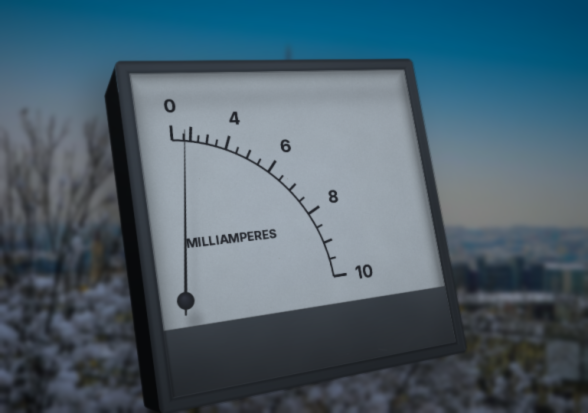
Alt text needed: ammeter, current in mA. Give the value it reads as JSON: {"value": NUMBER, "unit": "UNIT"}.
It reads {"value": 1.5, "unit": "mA"}
